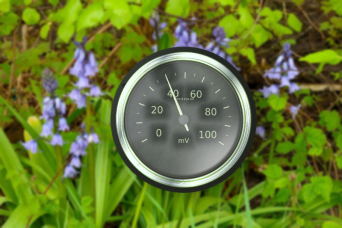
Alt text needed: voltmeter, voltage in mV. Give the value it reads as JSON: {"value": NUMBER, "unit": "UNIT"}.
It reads {"value": 40, "unit": "mV"}
